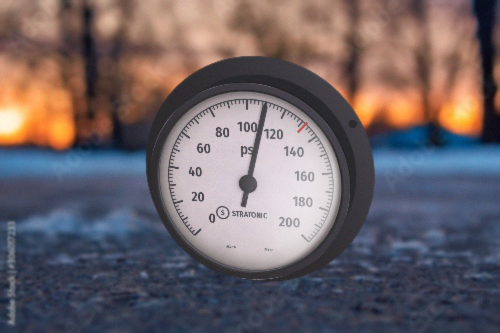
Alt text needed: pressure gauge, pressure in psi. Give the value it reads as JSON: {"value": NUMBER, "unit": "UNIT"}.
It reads {"value": 110, "unit": "psi"}
